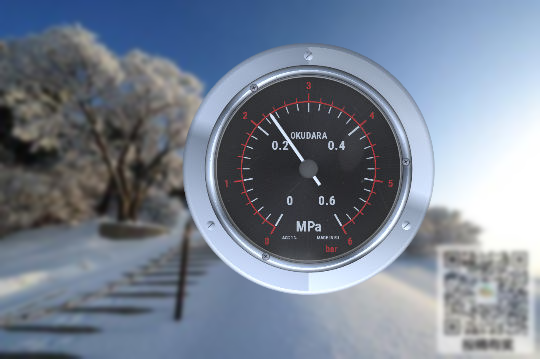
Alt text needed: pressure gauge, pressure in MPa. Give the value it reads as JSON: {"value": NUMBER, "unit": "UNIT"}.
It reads {"value": 0.23, "unit": "MPa"}
